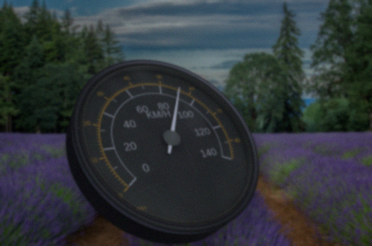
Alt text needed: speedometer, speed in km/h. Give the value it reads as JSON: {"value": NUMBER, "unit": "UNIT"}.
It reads {"value": 90, "unit": "km/h"}
